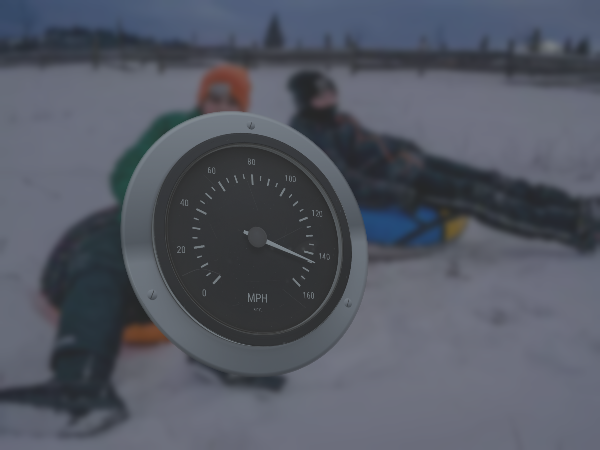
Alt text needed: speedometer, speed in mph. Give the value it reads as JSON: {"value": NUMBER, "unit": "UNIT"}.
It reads {"value": 145, "unit": "mph"}
